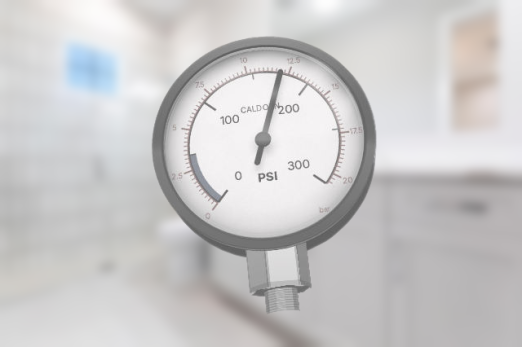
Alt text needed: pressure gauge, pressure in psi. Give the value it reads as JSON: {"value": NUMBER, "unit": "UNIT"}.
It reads {"value": 175, "unit": "psi"}
